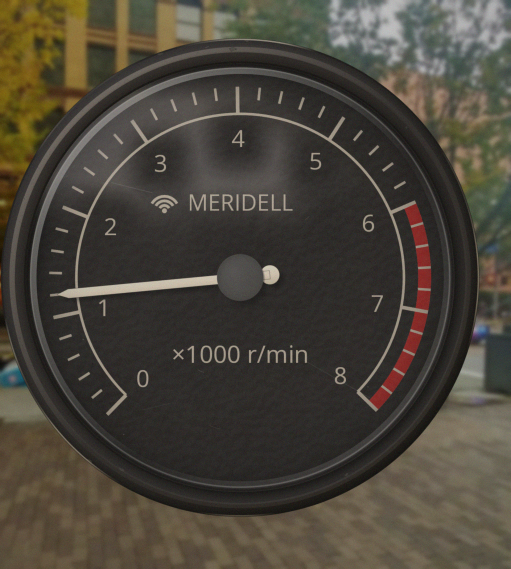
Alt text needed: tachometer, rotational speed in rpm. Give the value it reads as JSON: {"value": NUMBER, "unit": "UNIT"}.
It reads {"value": 1200, "unit": "rpm"}
